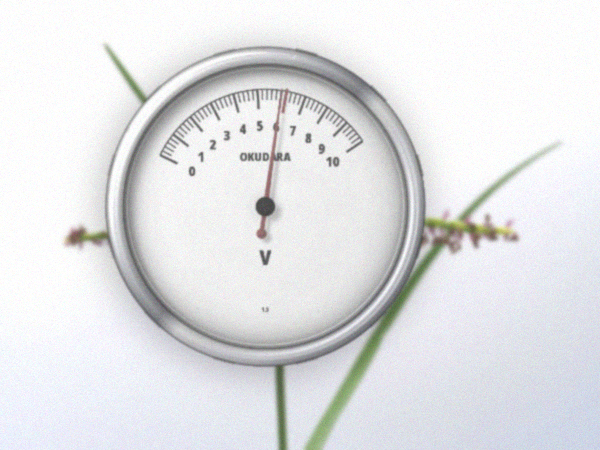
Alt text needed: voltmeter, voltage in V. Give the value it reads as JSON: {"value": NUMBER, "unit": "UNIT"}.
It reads {"value": 6, "unit": "V"}
